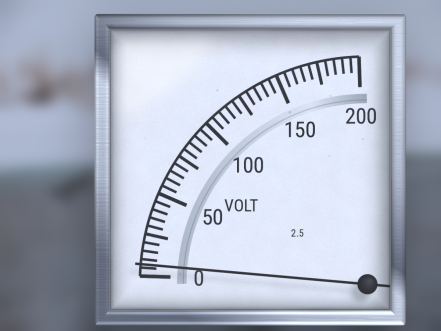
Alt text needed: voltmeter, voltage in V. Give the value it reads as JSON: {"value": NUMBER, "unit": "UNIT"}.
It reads {"value": 7.5, "unit": "V"}
